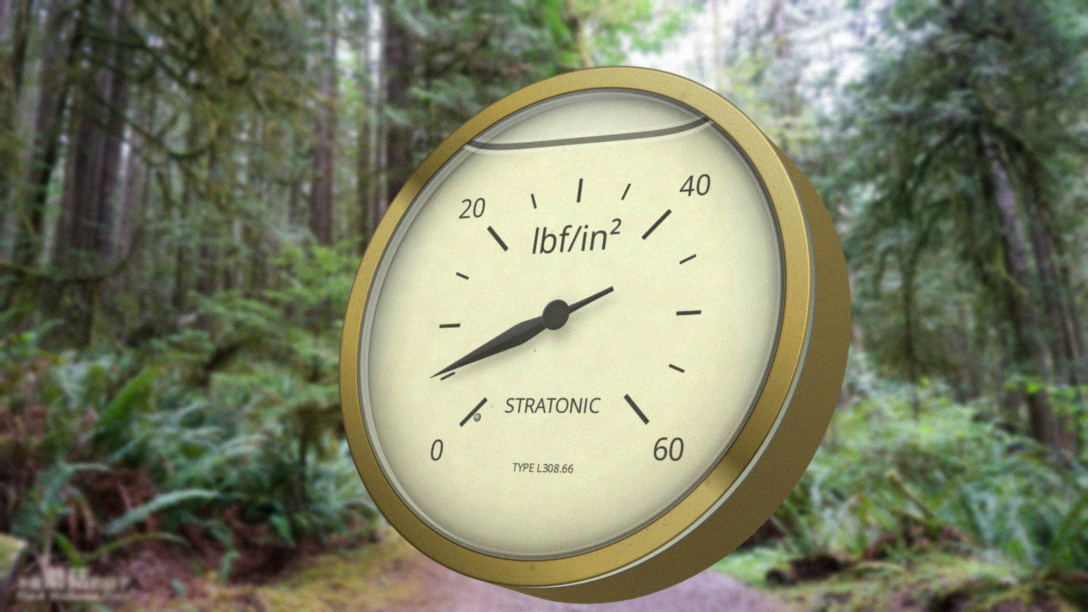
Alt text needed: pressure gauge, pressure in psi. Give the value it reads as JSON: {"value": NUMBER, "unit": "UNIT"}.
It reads {"value": 5, "unit": "psi"}
